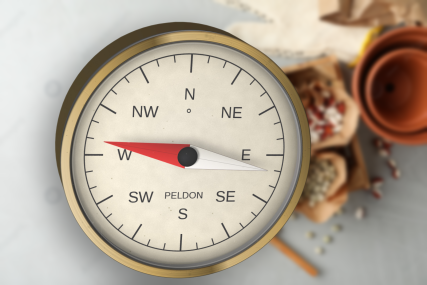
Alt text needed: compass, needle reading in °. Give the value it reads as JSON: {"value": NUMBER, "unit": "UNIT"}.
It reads {"value": 280, "unit": "°"}
